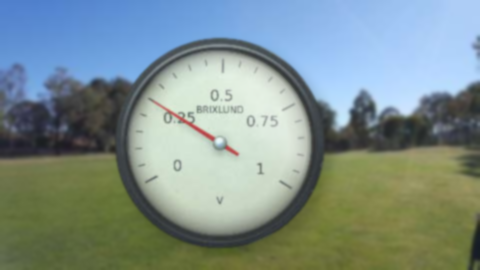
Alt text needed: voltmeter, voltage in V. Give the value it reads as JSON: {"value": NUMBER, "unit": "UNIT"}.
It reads {"value": 0.25, "unit": "V"}
